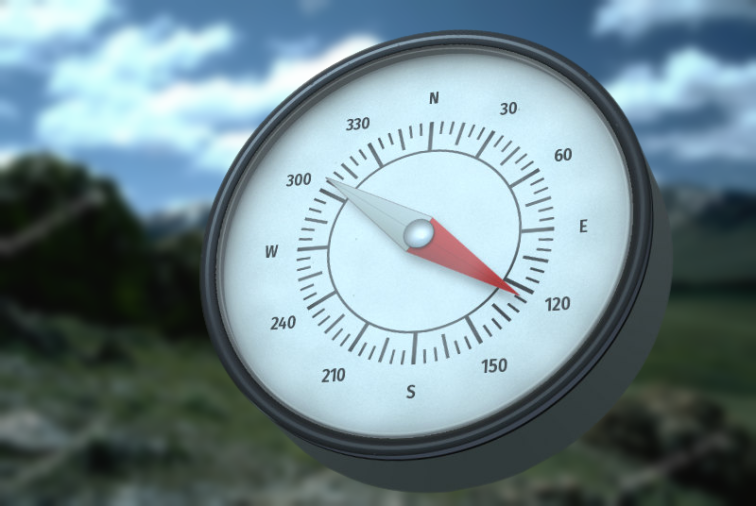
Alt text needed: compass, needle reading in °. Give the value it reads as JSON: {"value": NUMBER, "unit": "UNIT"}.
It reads {"value": 125, "unit": "°"}
